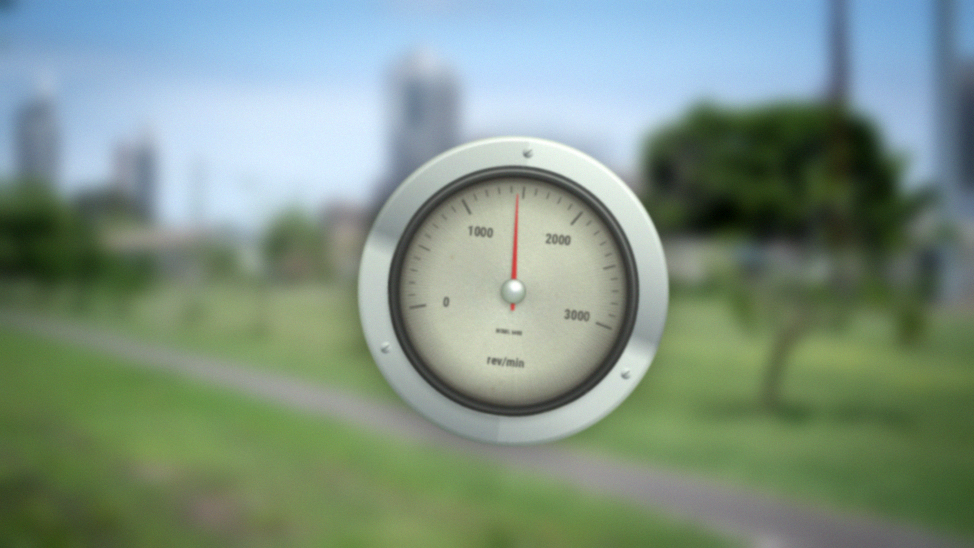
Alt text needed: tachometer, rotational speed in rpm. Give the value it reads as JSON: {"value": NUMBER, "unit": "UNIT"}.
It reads {"value": 1450, "unit": "rpm"}
